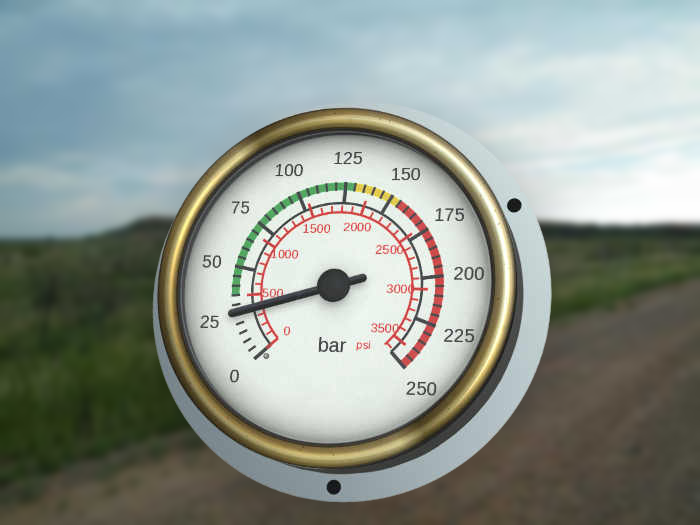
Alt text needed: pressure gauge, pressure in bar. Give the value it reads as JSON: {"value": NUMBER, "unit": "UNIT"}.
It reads {"value": 25, "unit": "bar"}
